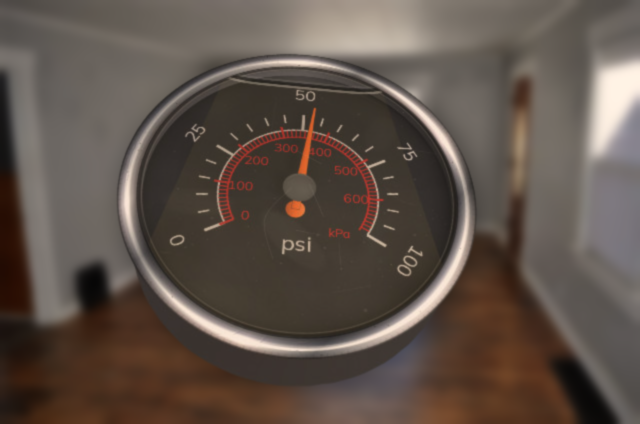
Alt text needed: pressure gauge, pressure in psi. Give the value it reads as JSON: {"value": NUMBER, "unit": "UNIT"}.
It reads {"value": 52.5, "unit": "psi"}
